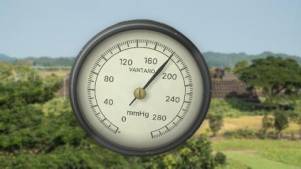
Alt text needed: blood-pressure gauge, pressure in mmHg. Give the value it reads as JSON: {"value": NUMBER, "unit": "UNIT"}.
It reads {"value": 180, "unit": "mmHg"}
